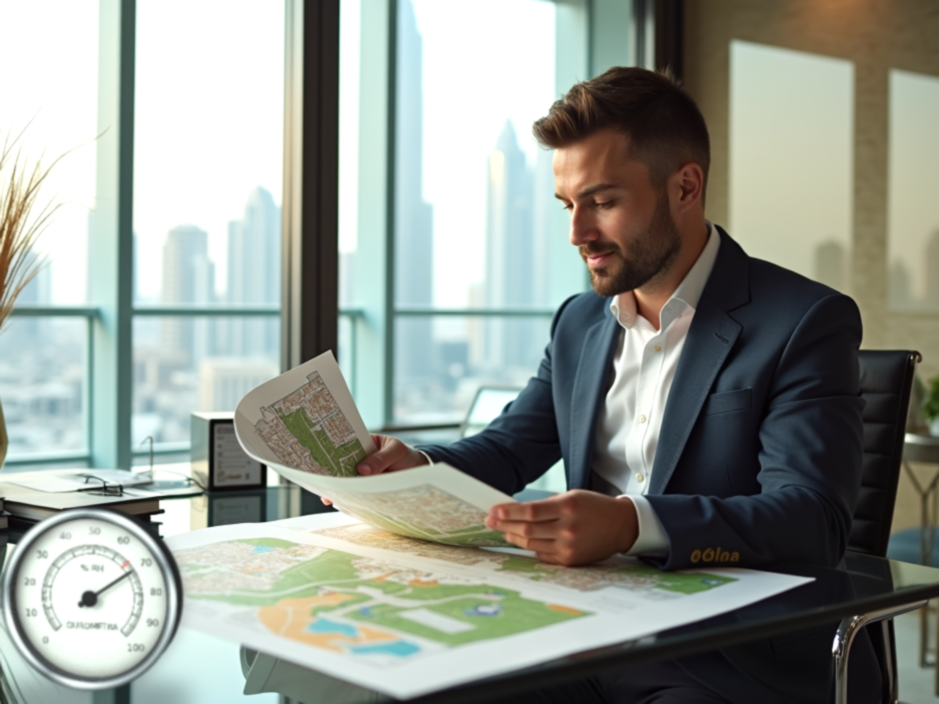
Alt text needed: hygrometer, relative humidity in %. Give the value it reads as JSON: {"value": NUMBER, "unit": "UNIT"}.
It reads {"value": 70, "unit": "%"}
